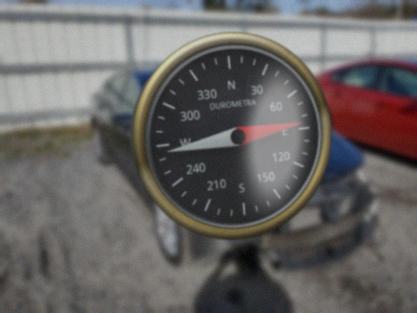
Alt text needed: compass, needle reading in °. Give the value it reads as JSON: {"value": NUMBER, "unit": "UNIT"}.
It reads {"value": 85, "unit": "°"}
